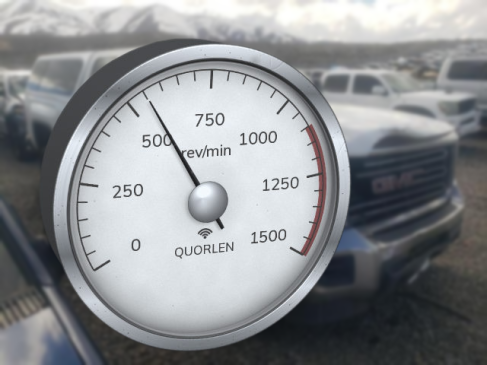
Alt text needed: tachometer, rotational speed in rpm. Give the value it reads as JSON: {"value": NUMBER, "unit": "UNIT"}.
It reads {"value": 550, "unit": "rpm"}
